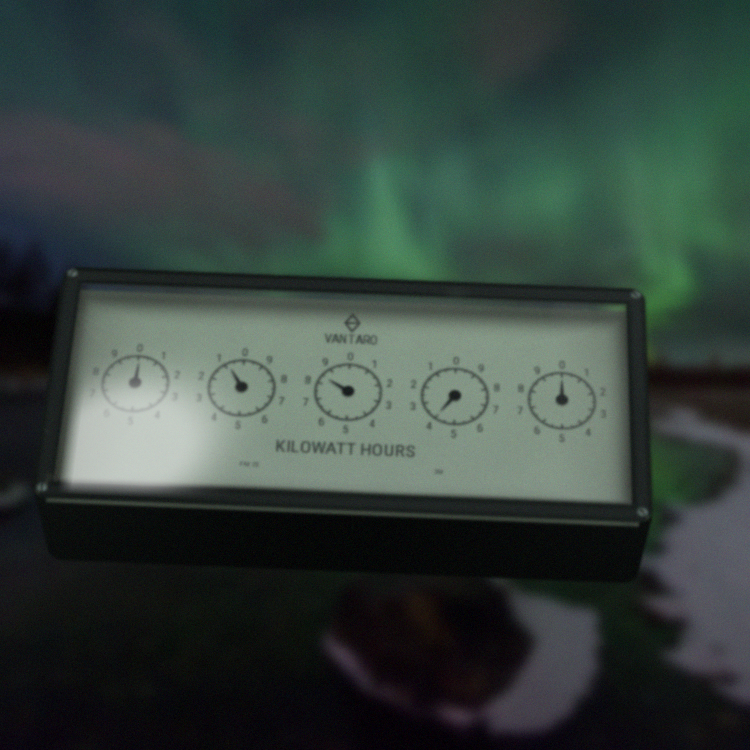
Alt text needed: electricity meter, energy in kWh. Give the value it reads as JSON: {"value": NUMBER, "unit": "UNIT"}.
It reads {"value": 840, "unit": "kWh"}
